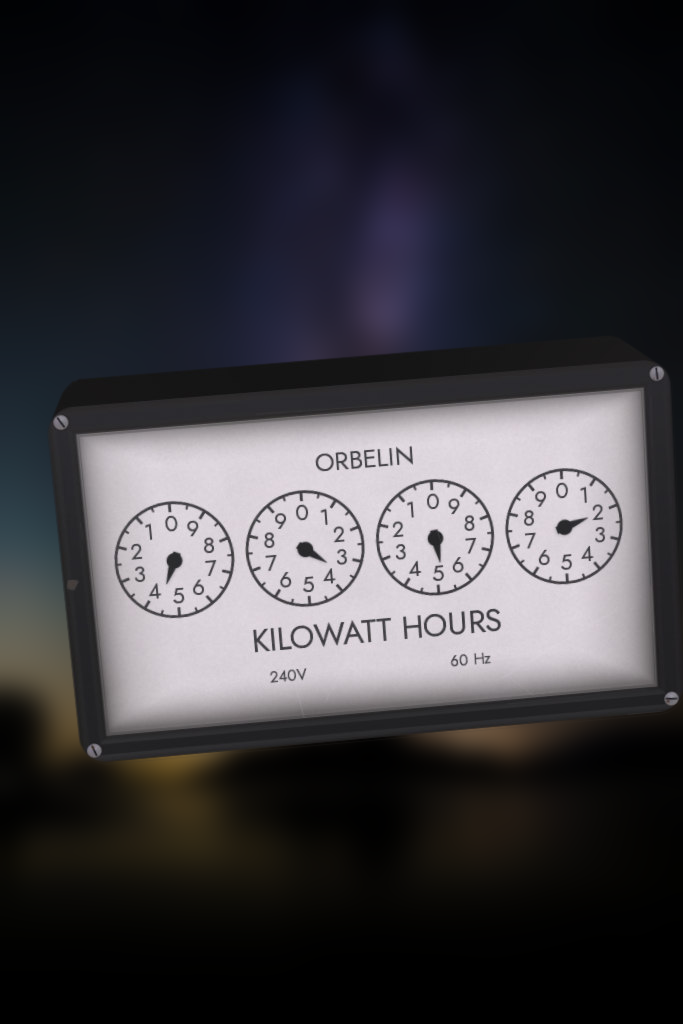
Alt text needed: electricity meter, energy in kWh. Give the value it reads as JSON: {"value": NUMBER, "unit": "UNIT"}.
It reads {"value": 4352, "unit": "kWh"}
